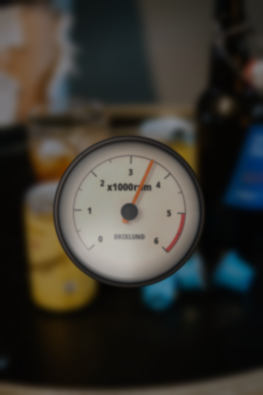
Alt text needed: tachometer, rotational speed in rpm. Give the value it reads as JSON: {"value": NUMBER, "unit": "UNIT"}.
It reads {"value": 3500, "unit": "rpm"}
